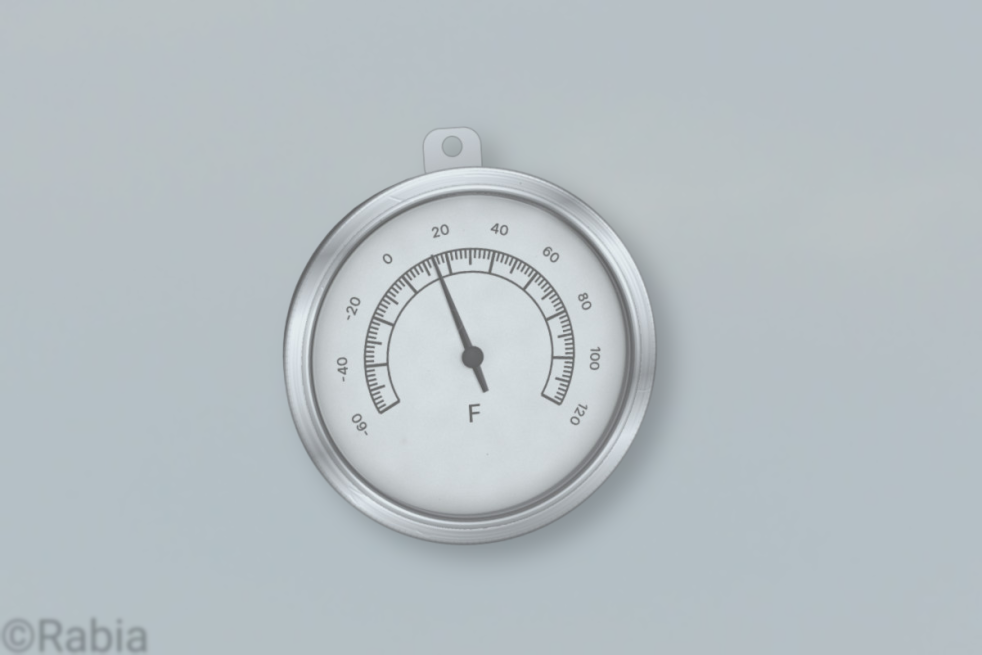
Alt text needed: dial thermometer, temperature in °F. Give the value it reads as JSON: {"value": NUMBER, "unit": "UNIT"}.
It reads {"value": 14, "unit": "°F"}
